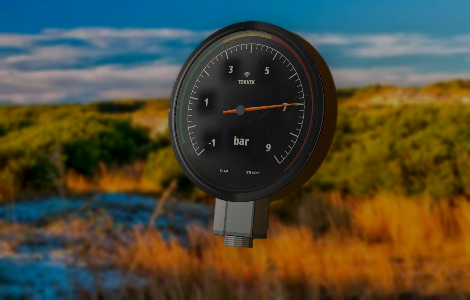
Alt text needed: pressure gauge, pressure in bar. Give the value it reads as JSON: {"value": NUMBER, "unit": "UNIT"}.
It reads {"value": 7, "unit": "bar"}
